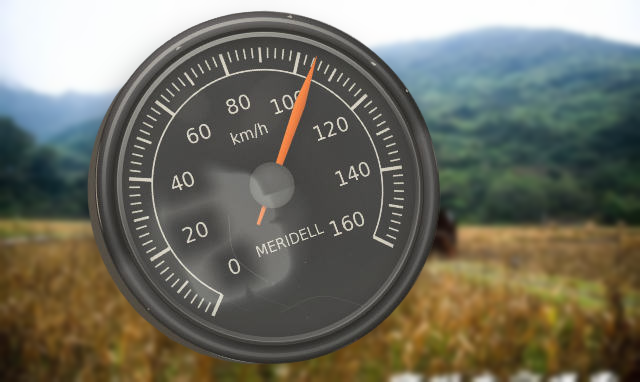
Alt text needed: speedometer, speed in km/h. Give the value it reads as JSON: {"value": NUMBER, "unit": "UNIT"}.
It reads {"value": 104, "unit": "km/h"}
